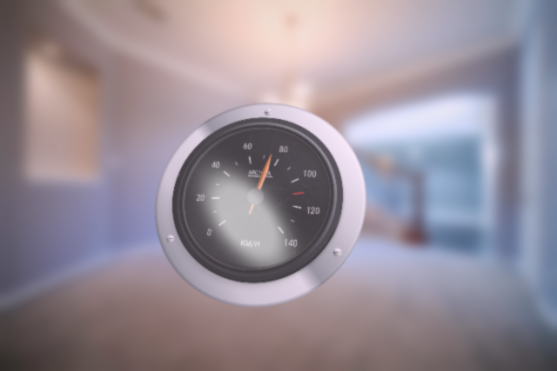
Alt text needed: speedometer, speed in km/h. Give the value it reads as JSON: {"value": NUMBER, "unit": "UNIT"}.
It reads {"value": 75, "unit": "km/h"}
